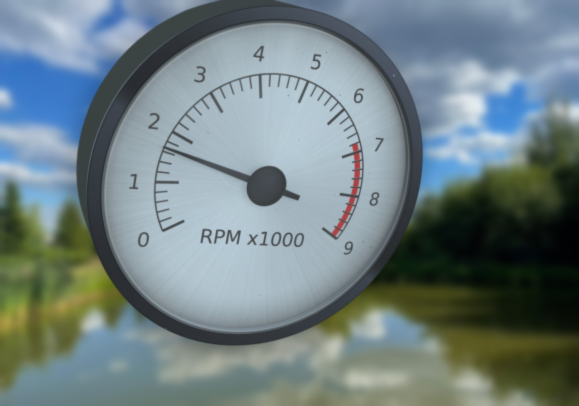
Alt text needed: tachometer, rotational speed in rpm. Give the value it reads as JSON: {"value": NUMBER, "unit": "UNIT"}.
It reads {"value": 1700, "unit": "rpm"}
